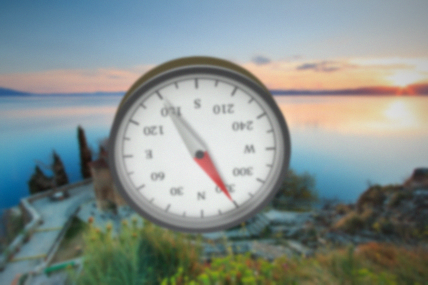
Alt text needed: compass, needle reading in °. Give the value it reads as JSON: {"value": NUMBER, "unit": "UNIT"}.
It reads {"value": 330, "unit": "°"}
